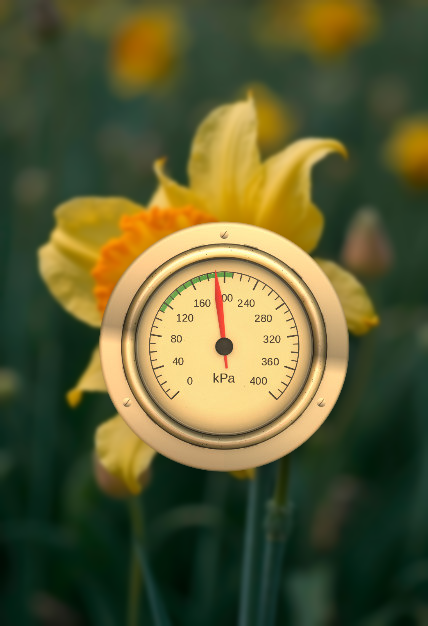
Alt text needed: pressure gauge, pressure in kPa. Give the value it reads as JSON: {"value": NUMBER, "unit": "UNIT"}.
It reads {"value": 190, "unit": "kPa"}
